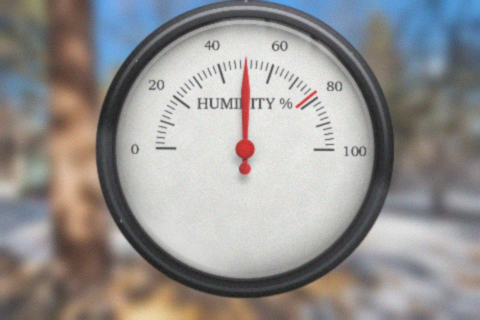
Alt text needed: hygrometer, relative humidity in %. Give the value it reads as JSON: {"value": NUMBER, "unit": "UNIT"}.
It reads {"value": 50, "unit": "%"}
